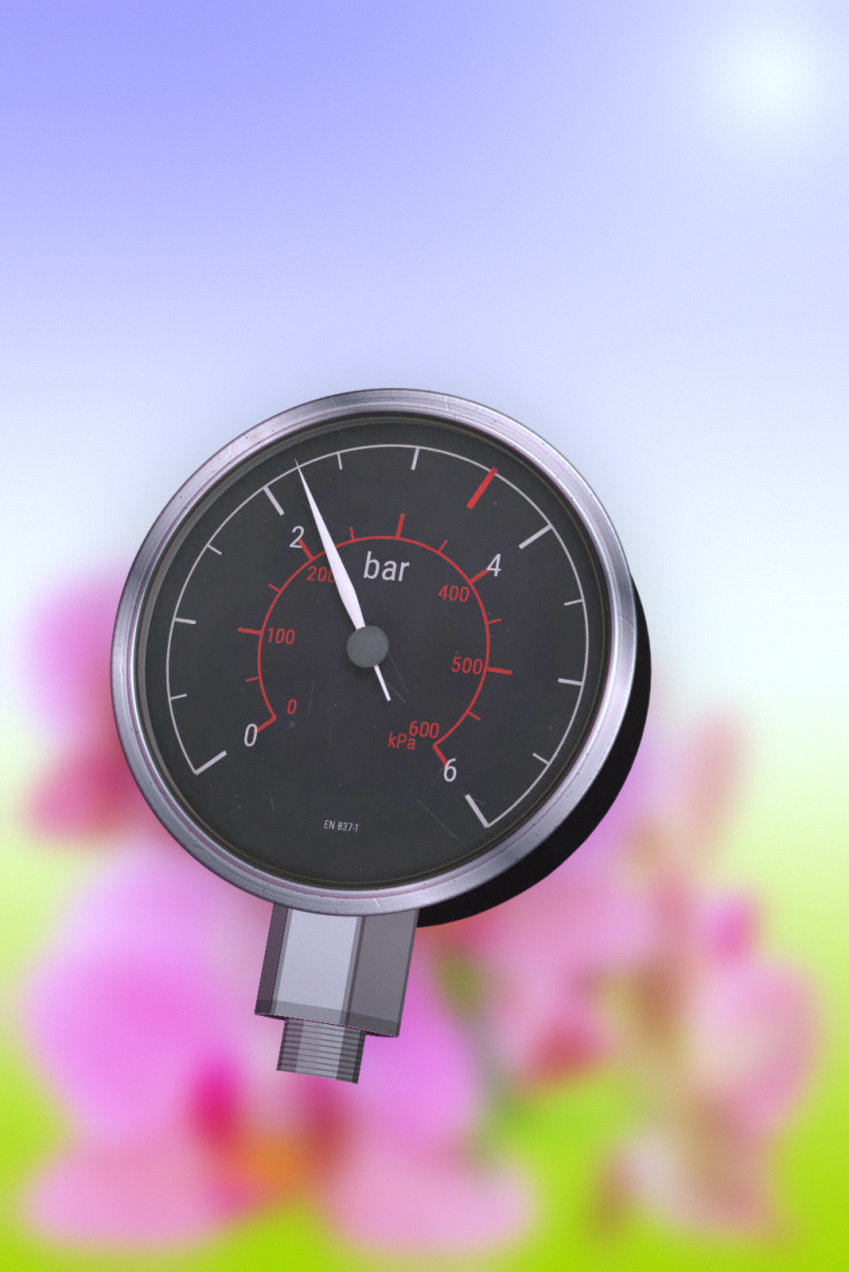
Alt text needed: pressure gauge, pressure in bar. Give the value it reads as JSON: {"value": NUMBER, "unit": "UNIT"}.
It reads {"value": 2.25, "unit": "bar"}
